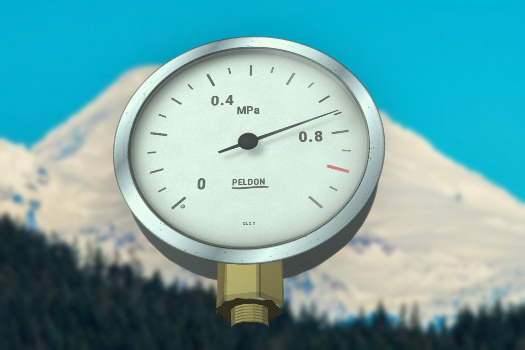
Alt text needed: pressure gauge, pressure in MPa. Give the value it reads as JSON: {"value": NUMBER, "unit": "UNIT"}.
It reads {"value": 0.75, "unit": "MPa"}
